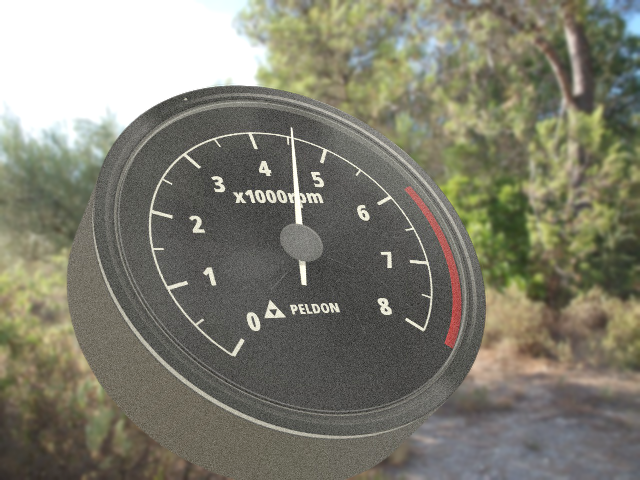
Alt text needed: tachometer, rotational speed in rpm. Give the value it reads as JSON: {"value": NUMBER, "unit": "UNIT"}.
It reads {"value": 4500, "unit": "rpm"}
